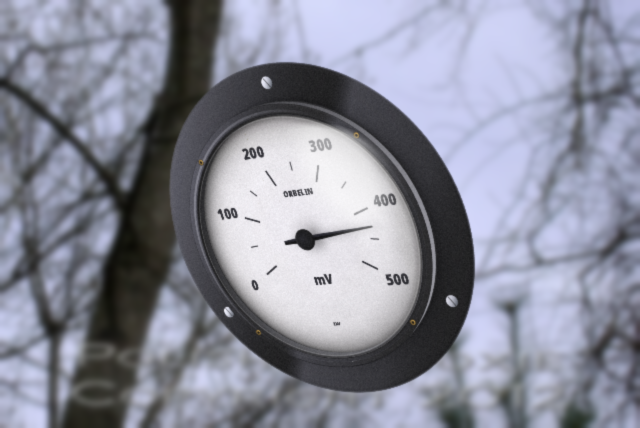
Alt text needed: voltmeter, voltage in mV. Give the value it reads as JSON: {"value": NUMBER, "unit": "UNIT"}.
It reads {"value": 425, "unit": "mV"}
